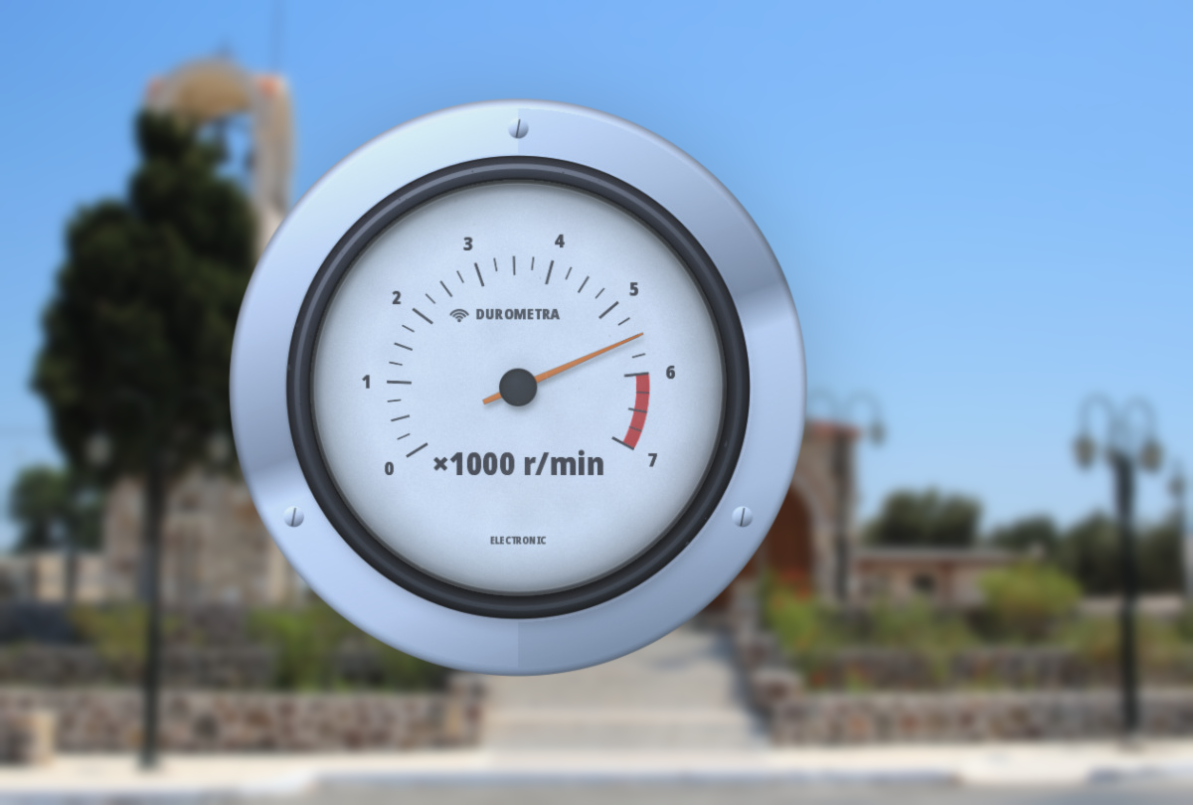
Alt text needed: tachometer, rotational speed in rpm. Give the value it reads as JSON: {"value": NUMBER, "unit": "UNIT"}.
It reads {"value": 5500, "unit": "rpm"}
